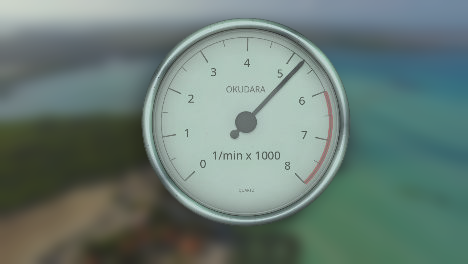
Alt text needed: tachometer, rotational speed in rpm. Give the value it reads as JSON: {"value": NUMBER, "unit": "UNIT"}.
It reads {"value": 5250, "unit": "rpm"}
